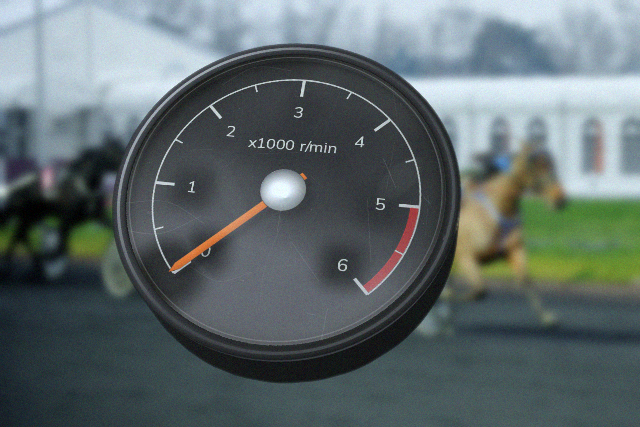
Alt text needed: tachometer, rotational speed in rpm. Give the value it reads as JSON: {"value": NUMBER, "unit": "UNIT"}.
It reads {"value": 0, "unit": "rpm"}
